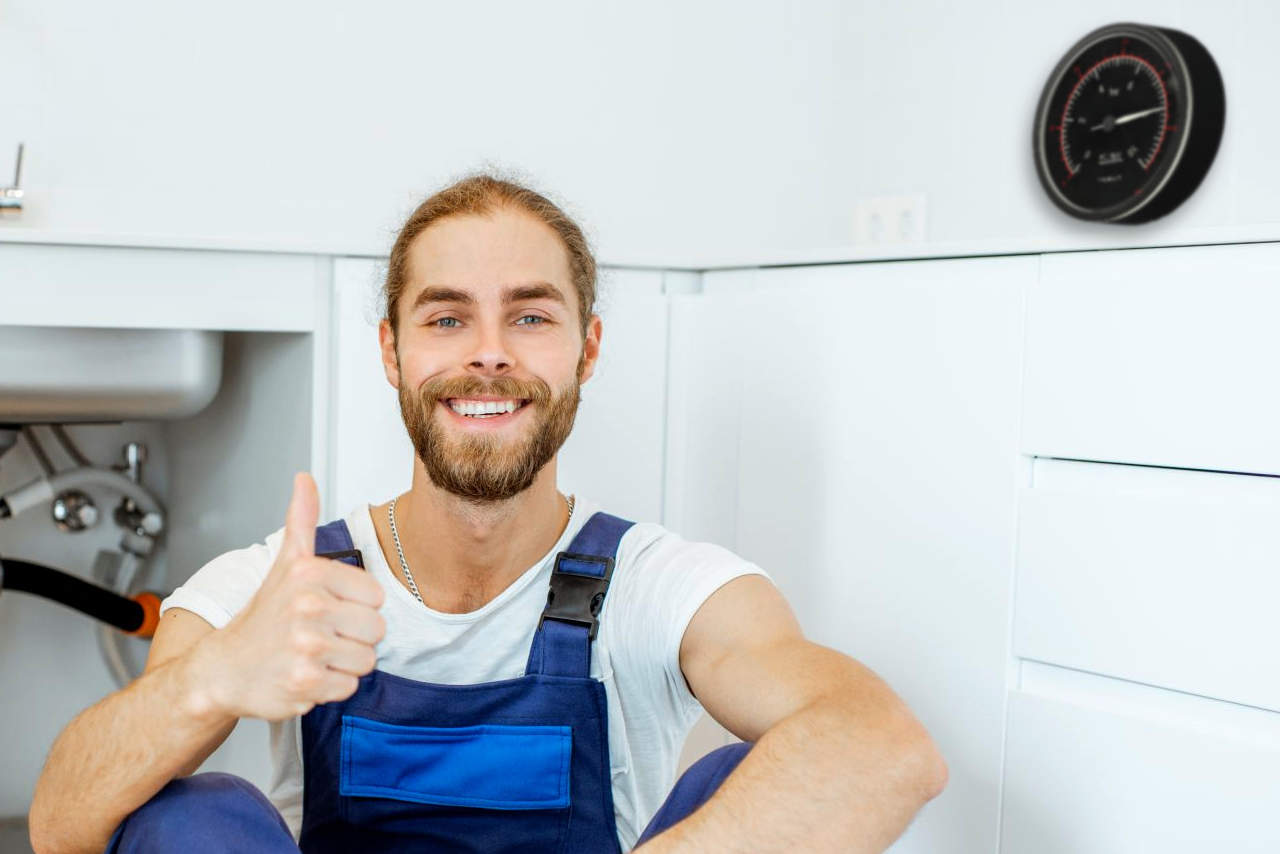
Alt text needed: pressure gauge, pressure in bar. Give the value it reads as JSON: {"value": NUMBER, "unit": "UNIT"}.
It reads {"value": 8, "unit": "bar"}
